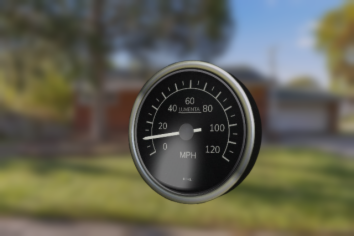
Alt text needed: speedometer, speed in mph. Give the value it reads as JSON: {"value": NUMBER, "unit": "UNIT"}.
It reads {"value": 10, "unit": "mph"}
